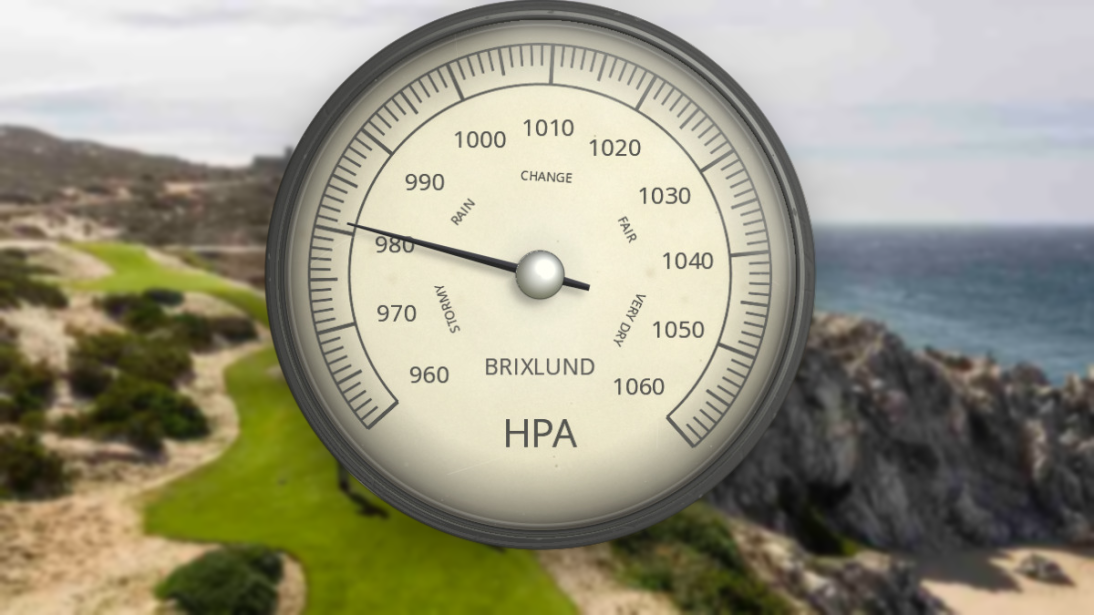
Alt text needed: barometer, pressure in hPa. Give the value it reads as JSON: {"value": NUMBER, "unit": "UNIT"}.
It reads {"value": 981, "unit": "hPa"}
